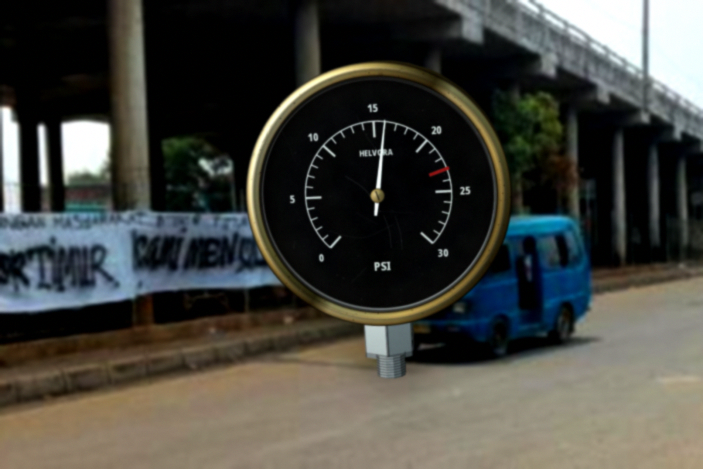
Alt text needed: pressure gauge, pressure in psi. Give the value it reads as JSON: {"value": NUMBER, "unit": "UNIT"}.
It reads {"value": 16, "unit": "psi"}
